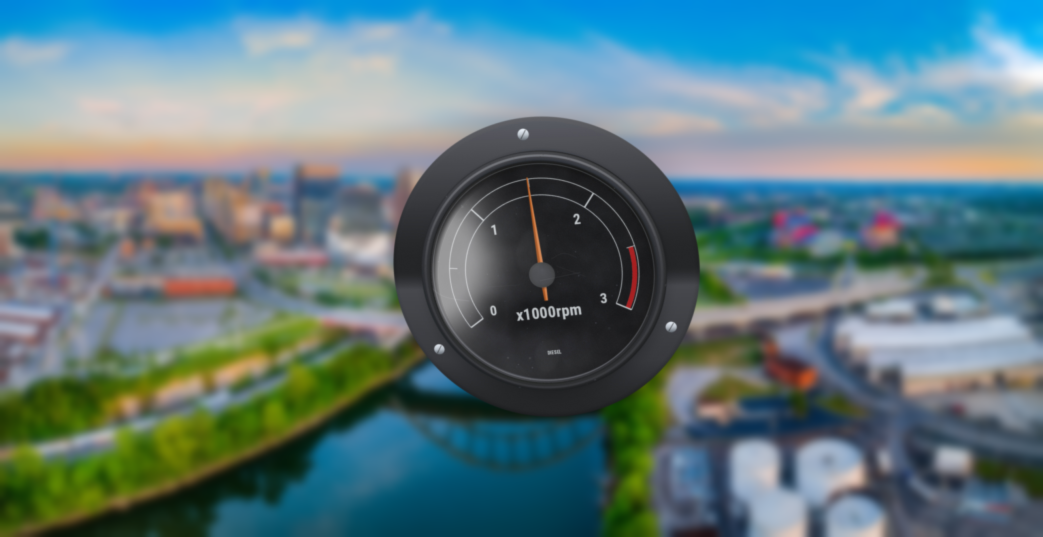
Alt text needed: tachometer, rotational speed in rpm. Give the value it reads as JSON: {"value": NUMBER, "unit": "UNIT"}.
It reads {"value": 1500, "unit": "rpm"}
